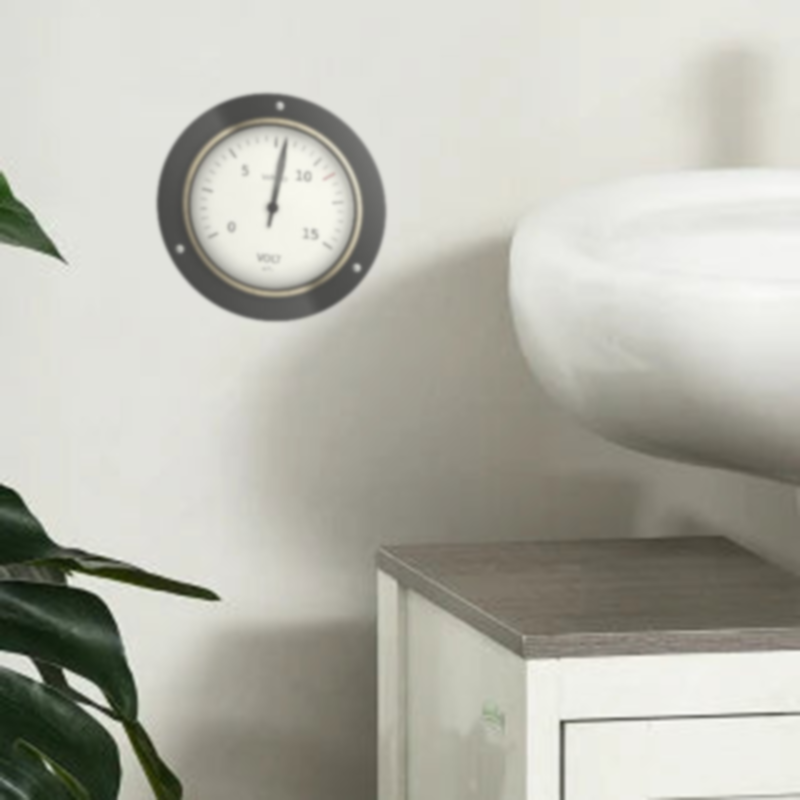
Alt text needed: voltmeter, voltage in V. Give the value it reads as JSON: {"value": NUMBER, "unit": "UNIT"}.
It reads {"value": 8, "unit": "V"}
